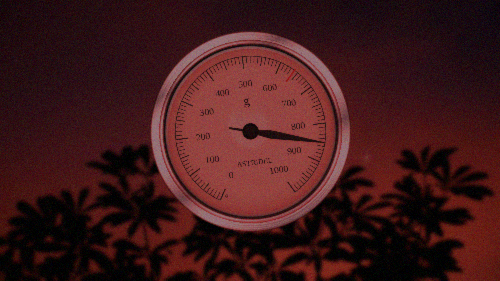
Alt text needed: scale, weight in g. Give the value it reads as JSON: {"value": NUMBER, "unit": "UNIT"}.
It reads {"value": 850, "unit": "g"}
